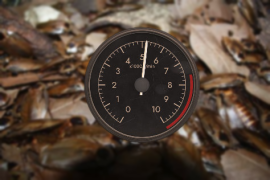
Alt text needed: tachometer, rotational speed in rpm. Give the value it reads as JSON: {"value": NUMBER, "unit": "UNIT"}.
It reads {"value": 5200, "unit": "rpm"}
